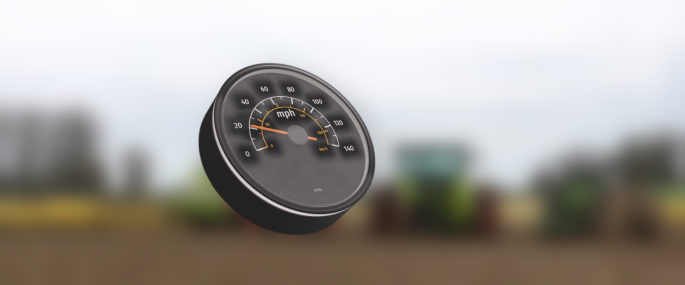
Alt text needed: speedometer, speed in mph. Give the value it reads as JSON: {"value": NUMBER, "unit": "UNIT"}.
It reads {"value": 20, "unit": "mph"}
